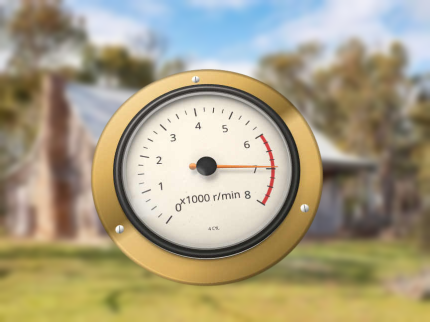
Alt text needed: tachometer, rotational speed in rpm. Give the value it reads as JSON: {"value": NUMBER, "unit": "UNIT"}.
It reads {"value": 7000, "unit": "rpm"}
